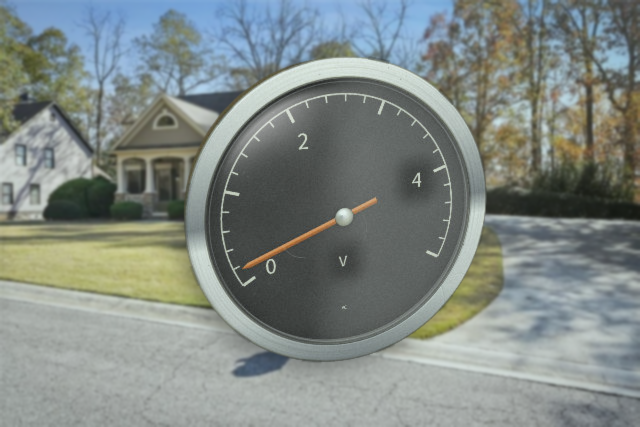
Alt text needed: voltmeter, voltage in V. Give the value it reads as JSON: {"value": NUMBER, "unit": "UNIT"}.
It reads {"value": 0.2, "unit": "V"}
